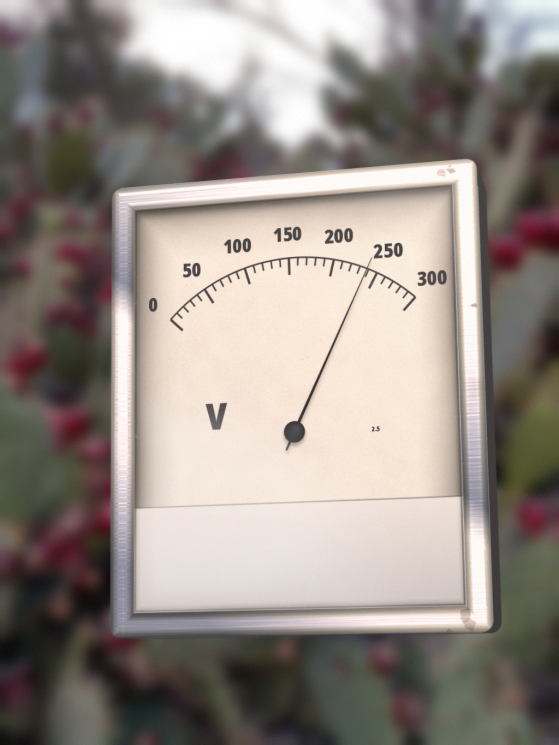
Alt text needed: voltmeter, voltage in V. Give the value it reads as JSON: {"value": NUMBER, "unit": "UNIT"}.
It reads {"value": 240, "unit": "V"}
